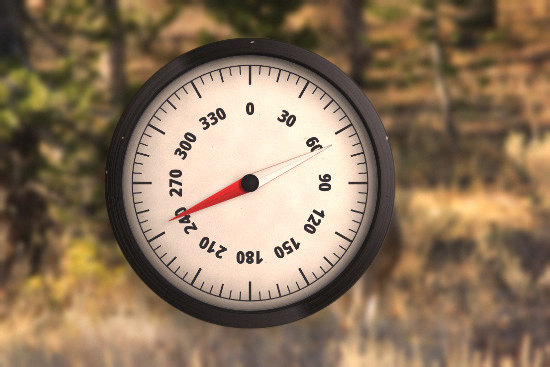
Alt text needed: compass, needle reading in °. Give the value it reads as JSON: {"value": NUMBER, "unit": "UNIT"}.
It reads {"value": 245, "unit": "°"}
